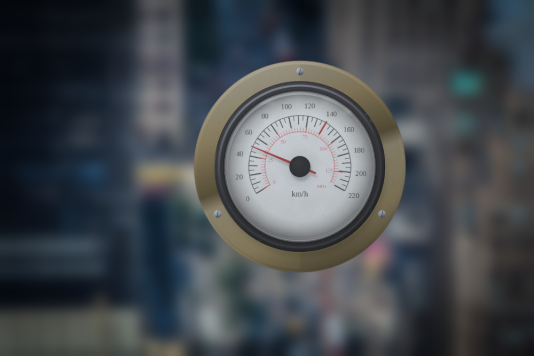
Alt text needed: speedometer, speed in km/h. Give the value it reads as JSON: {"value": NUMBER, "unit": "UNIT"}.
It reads {"value": 50, "unit": "km/h"}
